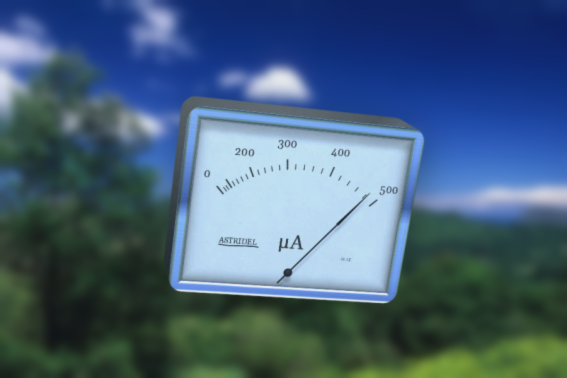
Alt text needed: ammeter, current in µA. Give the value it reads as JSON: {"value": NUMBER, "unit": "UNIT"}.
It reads {"value": 480, "unit": "µA"}
